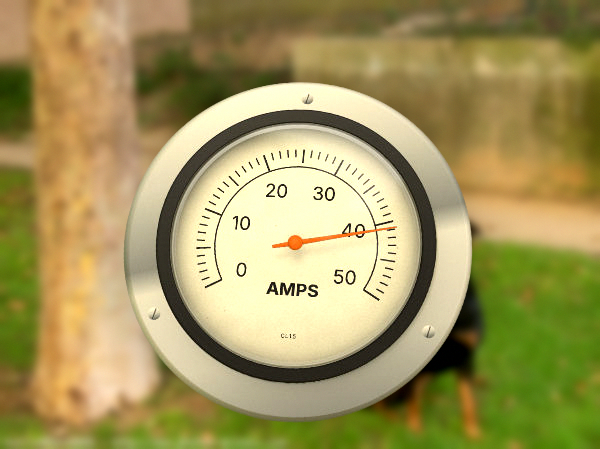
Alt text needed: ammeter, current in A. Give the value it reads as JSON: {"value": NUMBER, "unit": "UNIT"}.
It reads {"value": 41, "unit": "A"}
